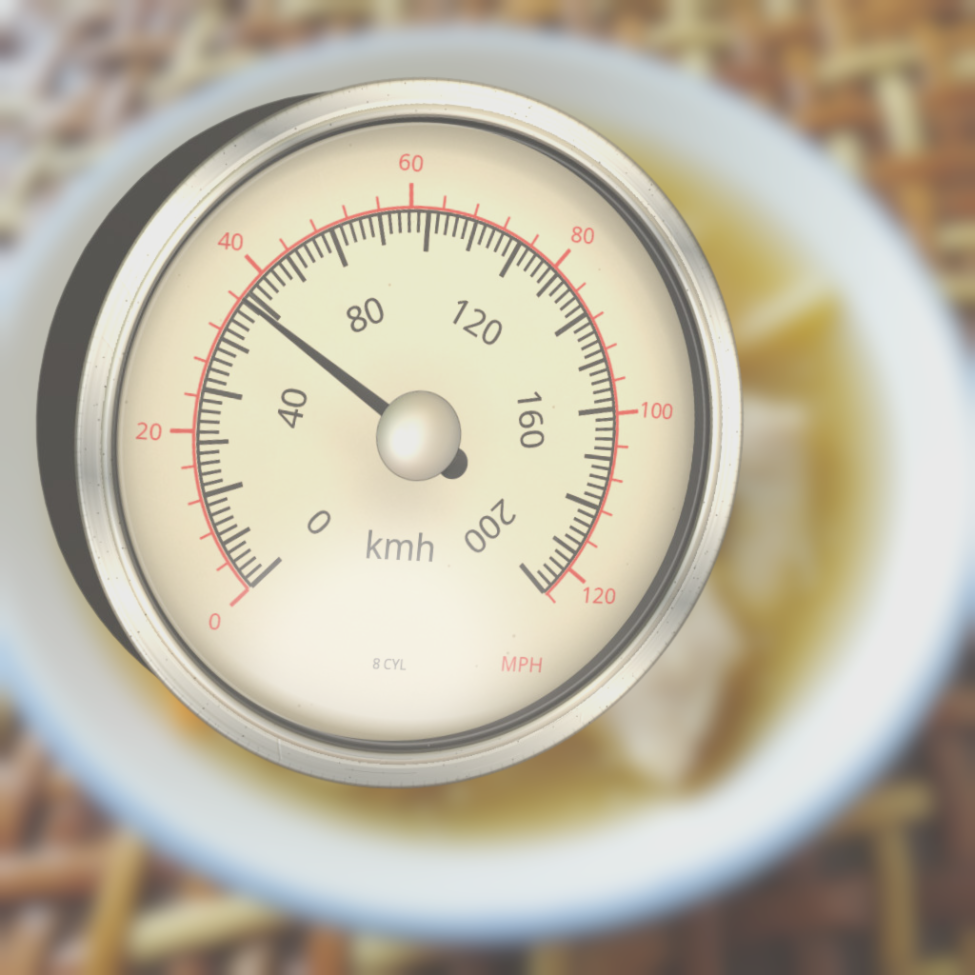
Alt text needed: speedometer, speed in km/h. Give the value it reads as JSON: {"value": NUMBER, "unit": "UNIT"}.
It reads {"value": 58, "unit": "km/h"}
